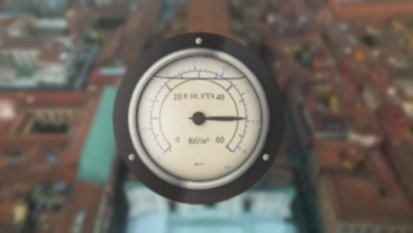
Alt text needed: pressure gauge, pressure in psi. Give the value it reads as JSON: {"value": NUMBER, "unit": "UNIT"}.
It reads {"value": 50, "unit": "psi"}
